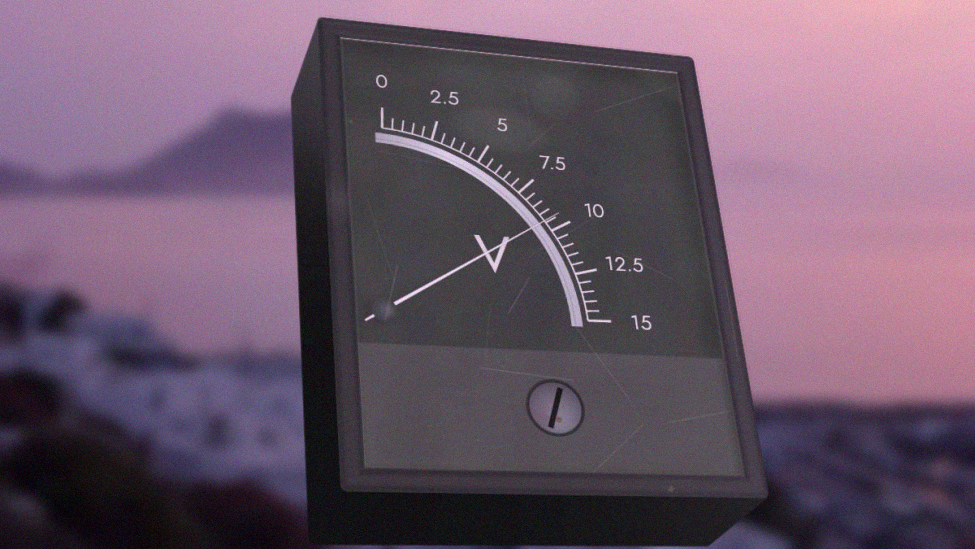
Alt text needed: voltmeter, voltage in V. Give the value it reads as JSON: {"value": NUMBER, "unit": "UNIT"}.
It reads {"value": 9.5, "unit": "V"}
